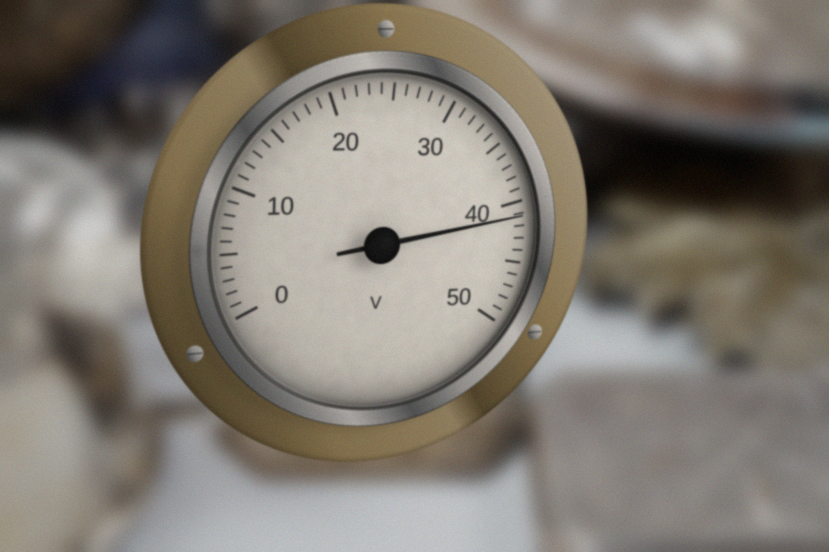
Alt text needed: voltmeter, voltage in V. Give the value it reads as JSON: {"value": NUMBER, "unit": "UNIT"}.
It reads {"value": 41, "unit": "V"}
